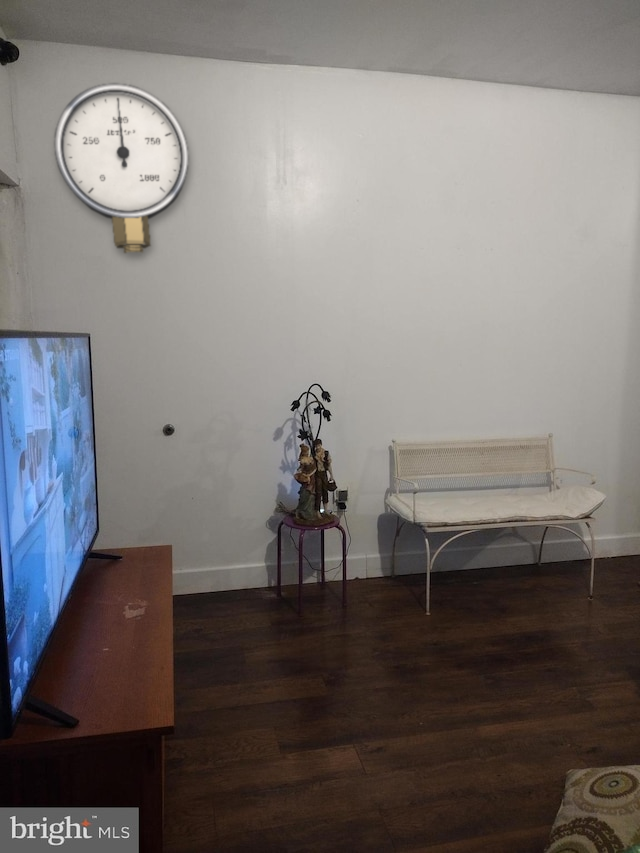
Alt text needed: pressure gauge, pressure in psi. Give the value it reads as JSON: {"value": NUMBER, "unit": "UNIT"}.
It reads {"value": 500, "unit": "psi"}
